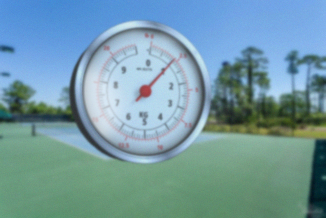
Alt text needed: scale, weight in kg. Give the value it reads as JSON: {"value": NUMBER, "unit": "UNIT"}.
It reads {"value": 1, "unit": "kg"}
